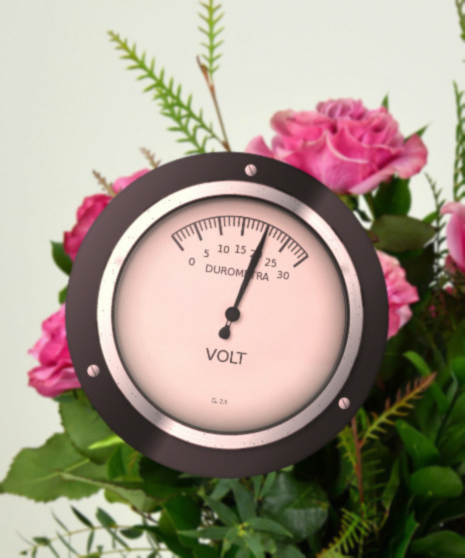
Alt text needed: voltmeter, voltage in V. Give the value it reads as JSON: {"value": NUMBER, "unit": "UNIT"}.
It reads {"value": 20, "unit": "V"}
